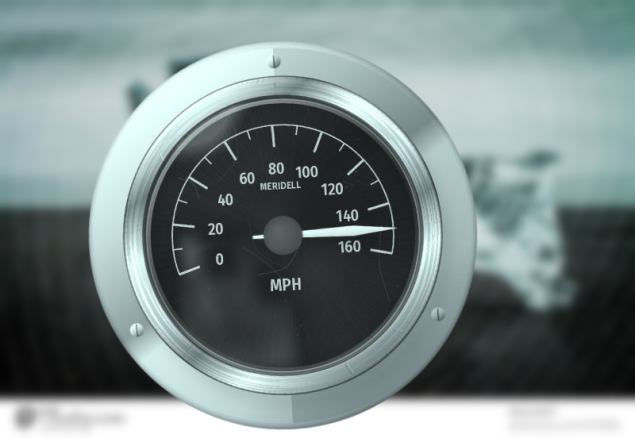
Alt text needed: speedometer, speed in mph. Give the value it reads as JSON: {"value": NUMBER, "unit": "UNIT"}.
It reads {"value": 150, "unit": "mph"}
